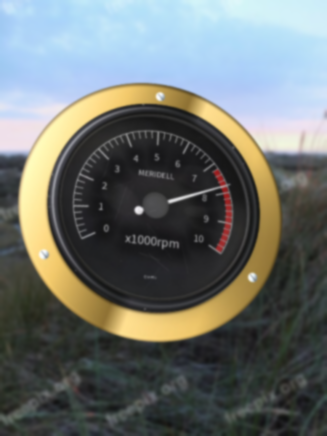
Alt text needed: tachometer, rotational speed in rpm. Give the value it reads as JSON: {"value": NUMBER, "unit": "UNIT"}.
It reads {"value": 7800, "unit": "rpm"}
